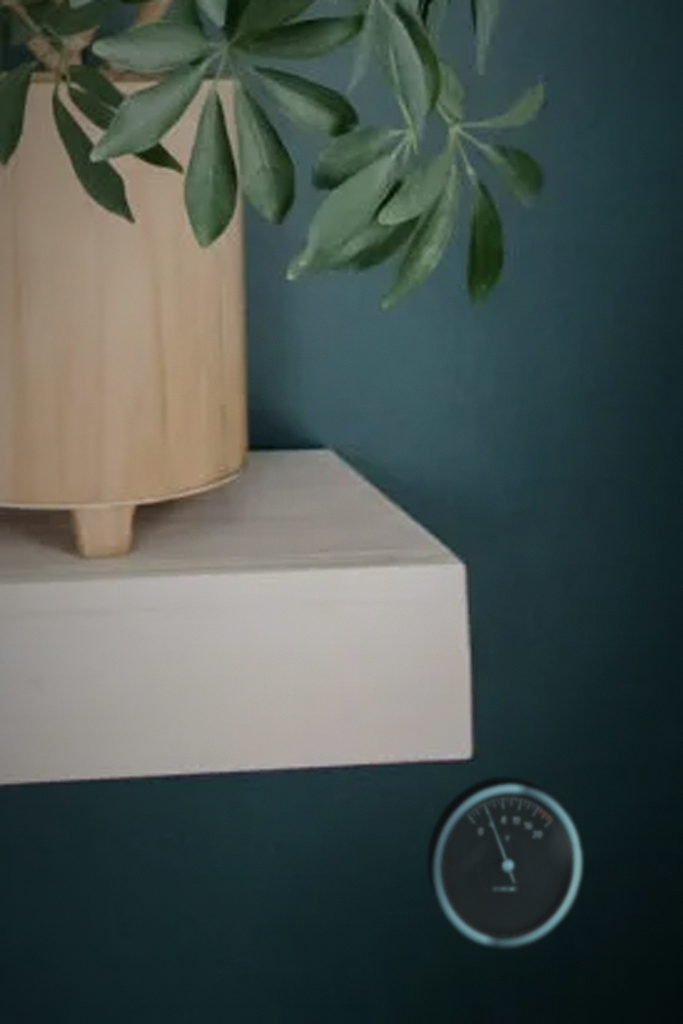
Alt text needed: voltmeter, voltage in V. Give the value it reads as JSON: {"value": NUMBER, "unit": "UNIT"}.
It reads {"value": 4, "unit": "V"}
